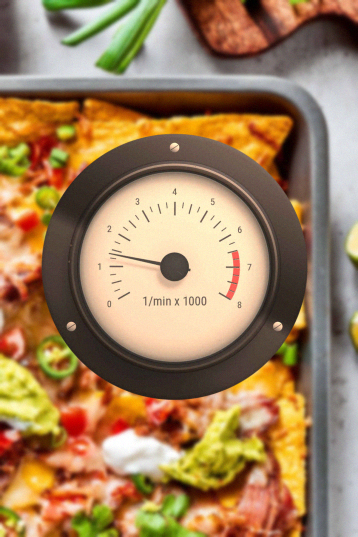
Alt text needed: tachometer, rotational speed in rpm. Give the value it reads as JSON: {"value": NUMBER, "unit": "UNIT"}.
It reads {"value": 1375, "unit": "rpm"}
